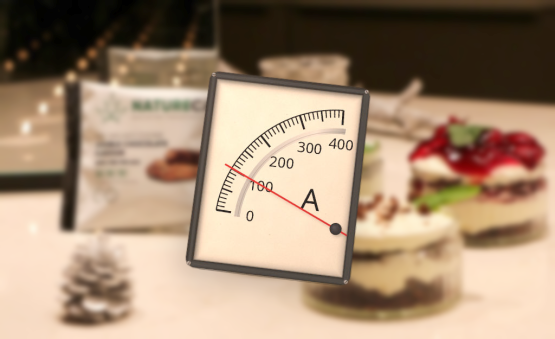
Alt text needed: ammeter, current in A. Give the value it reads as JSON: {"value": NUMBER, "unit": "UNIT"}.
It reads {"value": 100, "unit": "A"}
